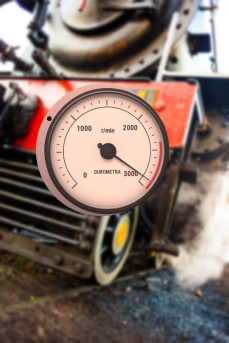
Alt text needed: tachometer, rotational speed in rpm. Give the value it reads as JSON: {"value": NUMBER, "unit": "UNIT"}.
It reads {"value": 2900, "unit": "rpm"}
